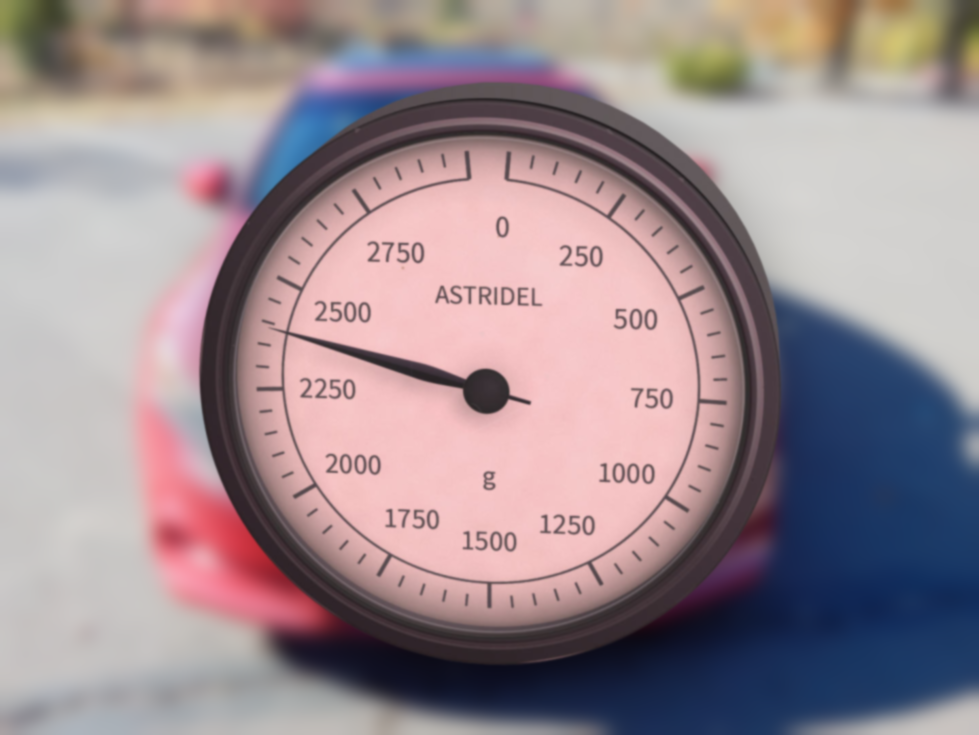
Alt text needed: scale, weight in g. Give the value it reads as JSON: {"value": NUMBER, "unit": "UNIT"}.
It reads {"value": 2400, "unit": "g"}
